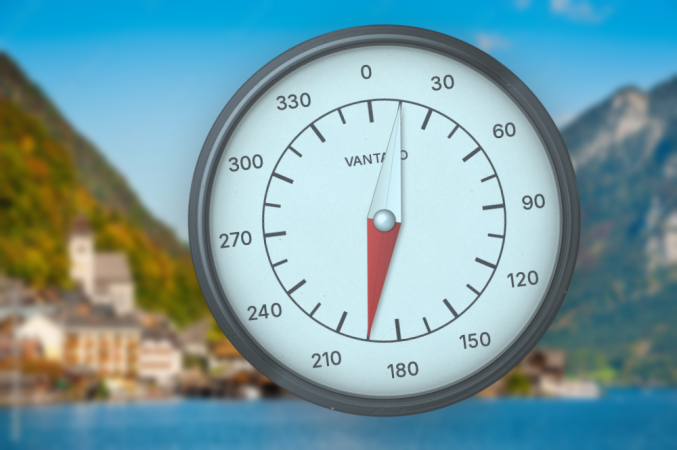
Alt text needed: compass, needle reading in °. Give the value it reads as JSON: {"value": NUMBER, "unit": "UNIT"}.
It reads {"value": 195, "unit": "°"}
